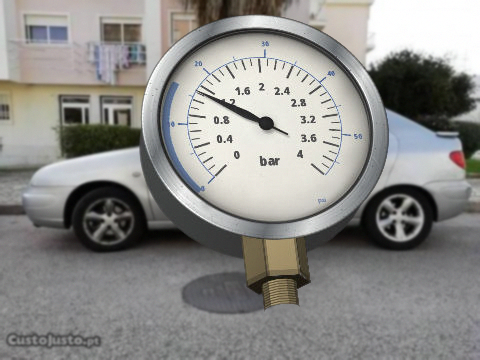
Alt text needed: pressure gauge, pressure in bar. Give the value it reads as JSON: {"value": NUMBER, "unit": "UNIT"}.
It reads {"value": 1.1, "unit": "bar"}
